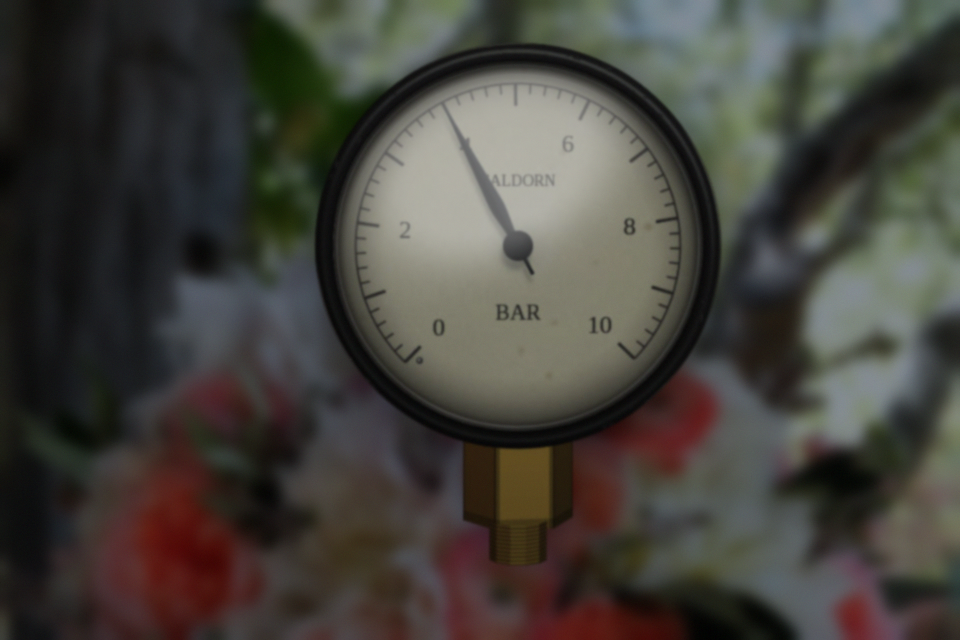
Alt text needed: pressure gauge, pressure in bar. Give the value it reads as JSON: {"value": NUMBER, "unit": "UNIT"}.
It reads {"value": 4, "unit": "bar"}
